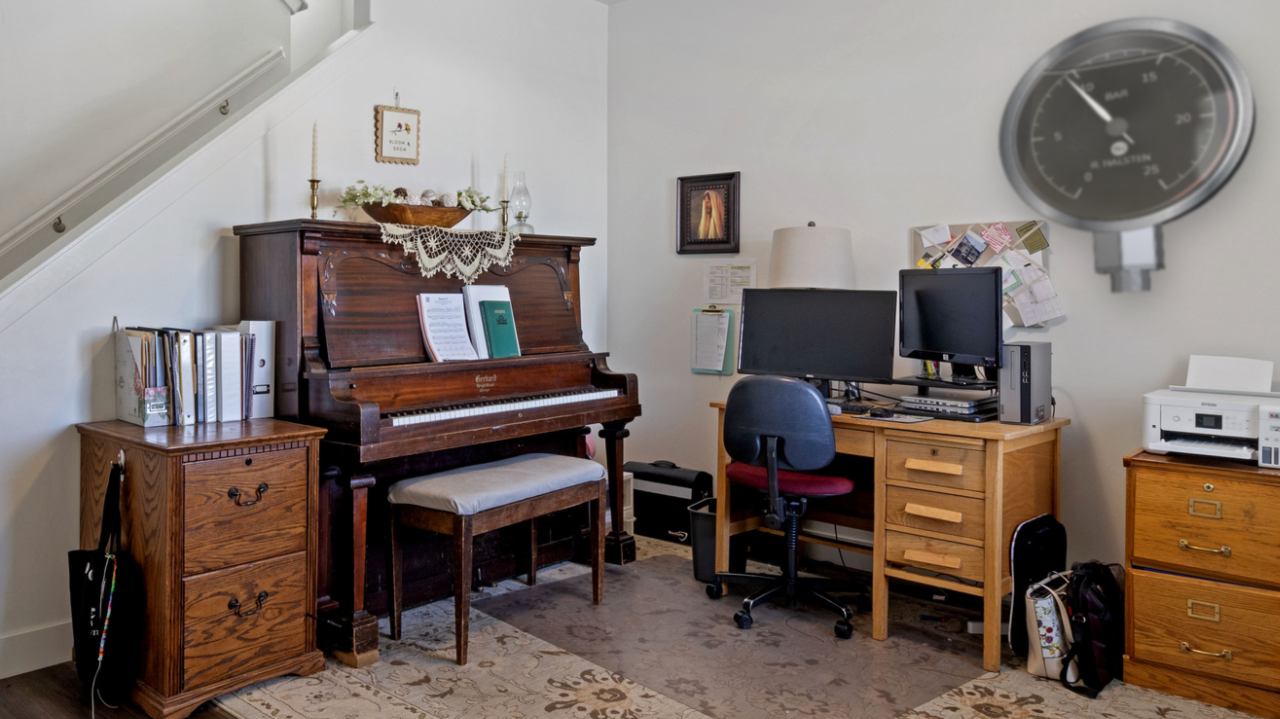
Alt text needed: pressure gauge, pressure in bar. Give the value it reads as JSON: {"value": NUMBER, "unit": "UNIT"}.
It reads {"value": 9.5, "unit": "bar"}
